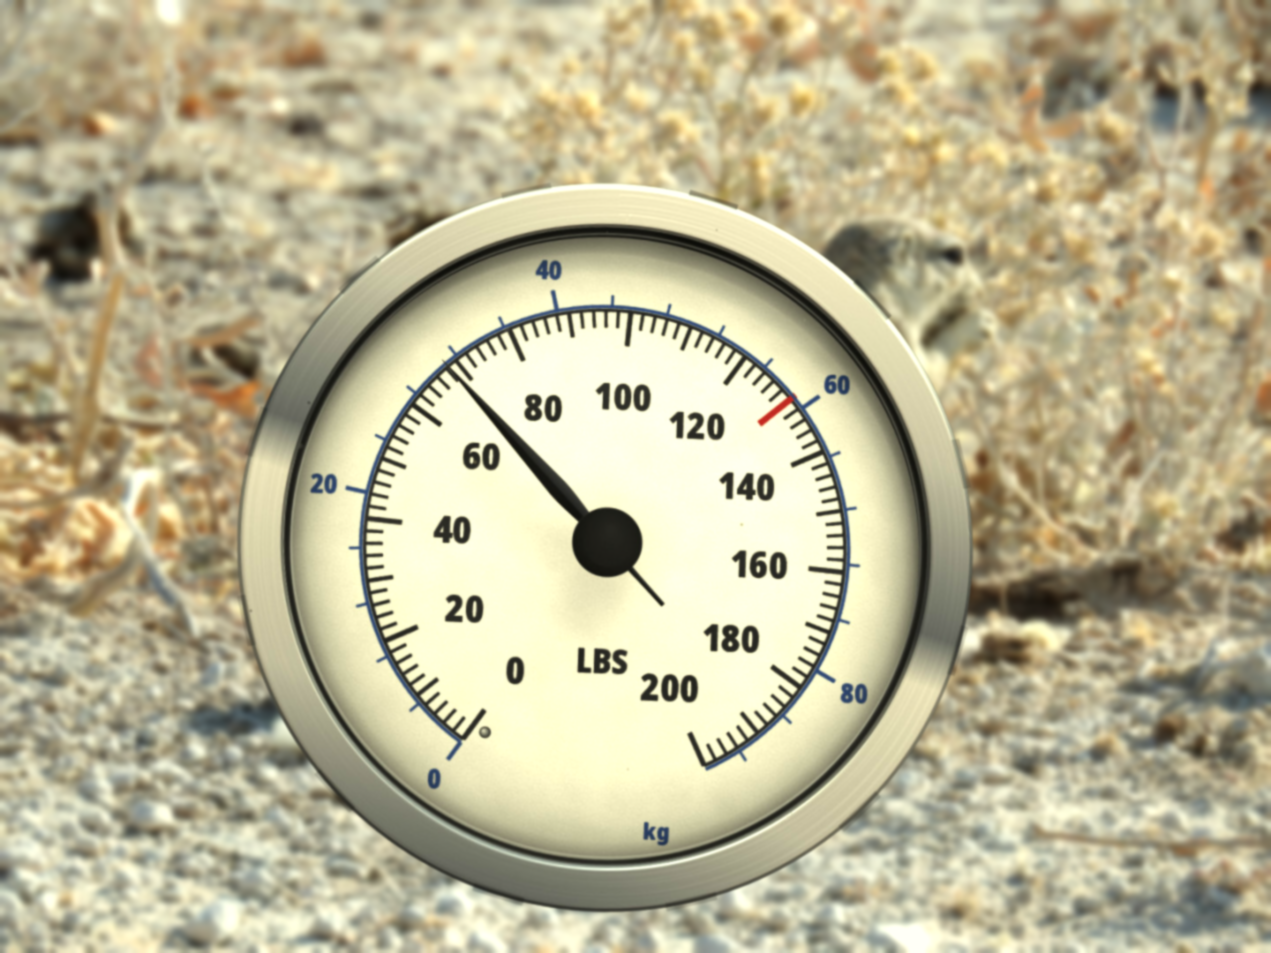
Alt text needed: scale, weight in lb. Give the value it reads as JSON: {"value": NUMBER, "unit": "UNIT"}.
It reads {"value": 68, "unit": "lb"}
